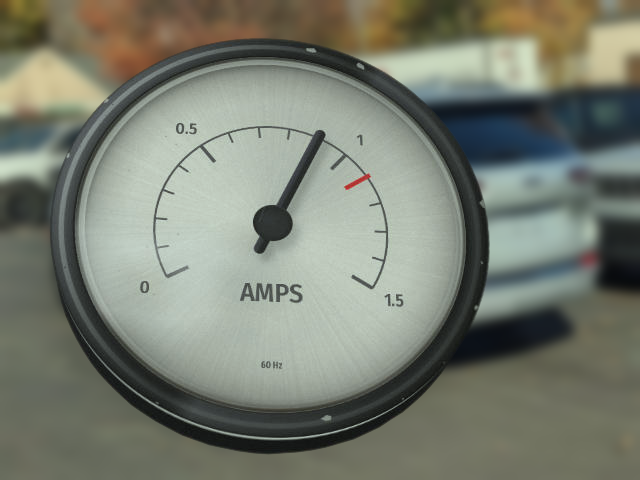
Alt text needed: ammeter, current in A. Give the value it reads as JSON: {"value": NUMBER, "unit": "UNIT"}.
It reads {"value": 0.9, "unit": "A"}
